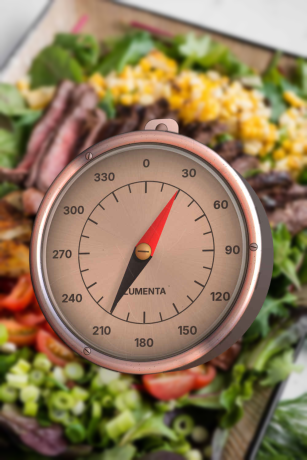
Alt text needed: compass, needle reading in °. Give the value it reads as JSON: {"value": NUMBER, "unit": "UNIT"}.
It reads {"value": 30, "unit": "°"}
